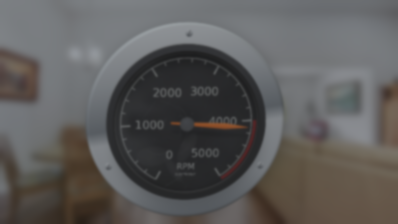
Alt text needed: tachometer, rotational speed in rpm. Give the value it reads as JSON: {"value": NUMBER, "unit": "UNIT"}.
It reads {"value": 4100, "unit": "rpm"}
